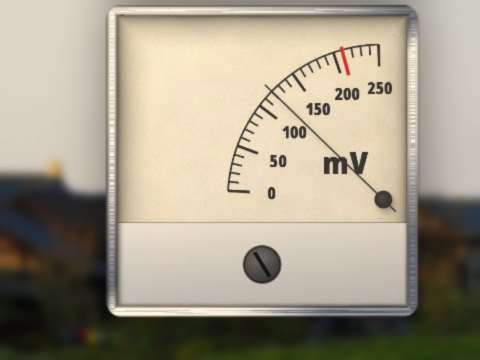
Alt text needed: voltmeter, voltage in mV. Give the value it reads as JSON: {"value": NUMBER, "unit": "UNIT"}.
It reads {"value": 120, "unit": "mV"}
